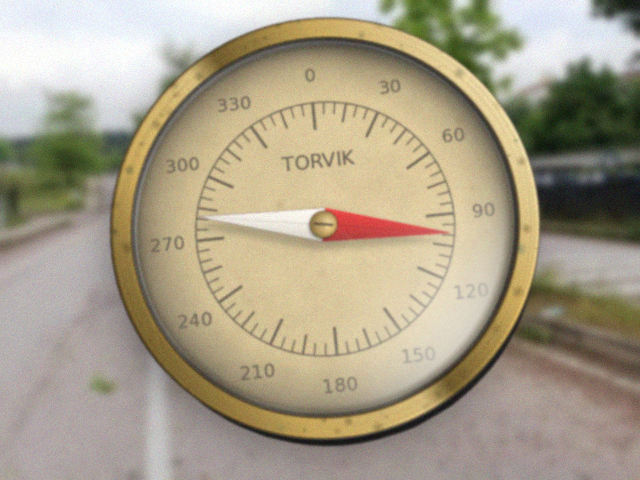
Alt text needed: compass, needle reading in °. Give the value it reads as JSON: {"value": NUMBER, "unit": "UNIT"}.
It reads {"value": 100, "unit": "°"}
